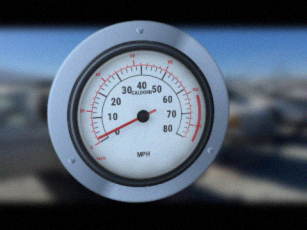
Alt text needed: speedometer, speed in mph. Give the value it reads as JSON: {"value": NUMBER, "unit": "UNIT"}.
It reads {"value": 2, "unit": "mph"}
